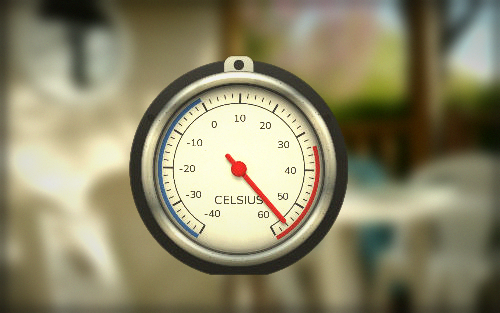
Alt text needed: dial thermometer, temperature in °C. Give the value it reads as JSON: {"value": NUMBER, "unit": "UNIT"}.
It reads {"value": 56, "unit": "°C"}
